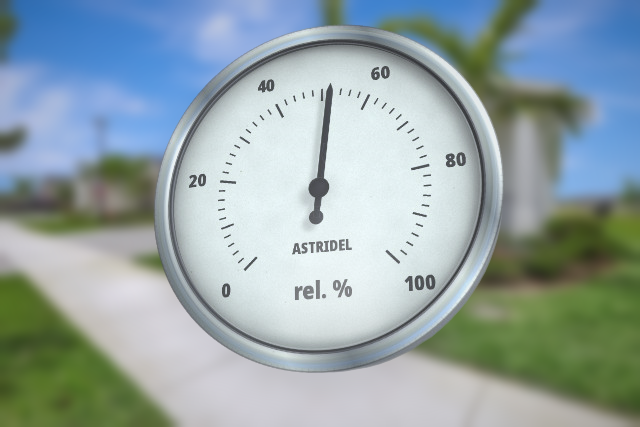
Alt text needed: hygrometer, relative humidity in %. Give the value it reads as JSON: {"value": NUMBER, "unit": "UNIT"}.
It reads {"value": 52, "unit": "%"}
